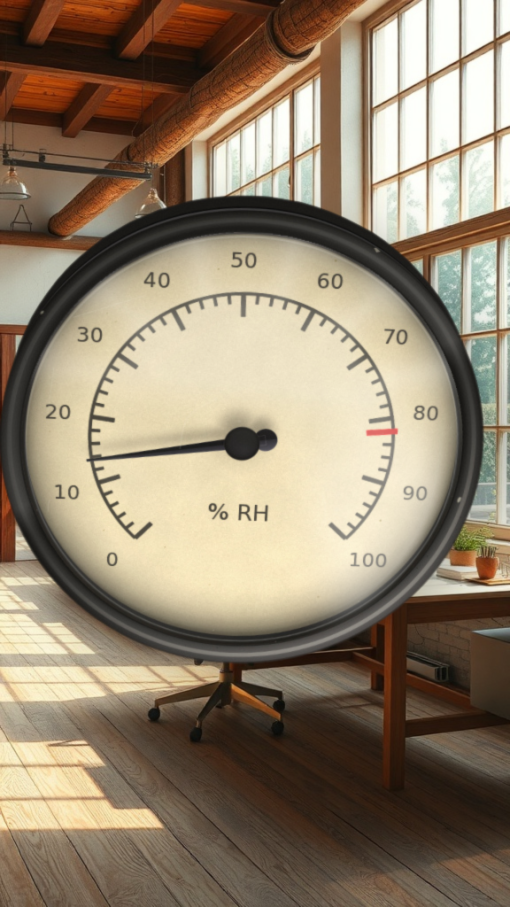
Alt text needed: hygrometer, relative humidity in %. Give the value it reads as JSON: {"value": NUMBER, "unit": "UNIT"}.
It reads {"value": 14, "unit": "%"}
